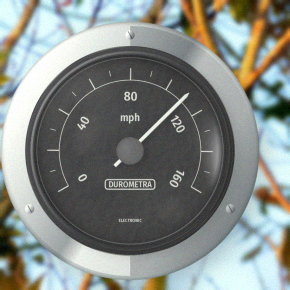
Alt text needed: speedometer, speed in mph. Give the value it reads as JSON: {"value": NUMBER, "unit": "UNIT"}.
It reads {"value": 110, "unit": "mph"}
